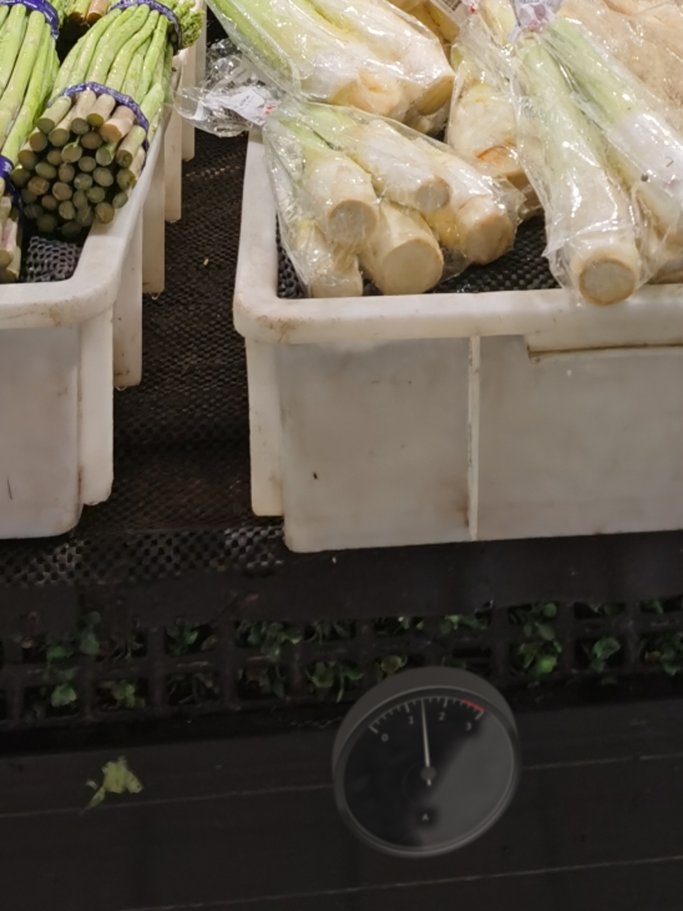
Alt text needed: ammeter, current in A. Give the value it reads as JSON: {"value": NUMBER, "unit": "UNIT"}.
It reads {"value": 1.4, "unit": "A"}
